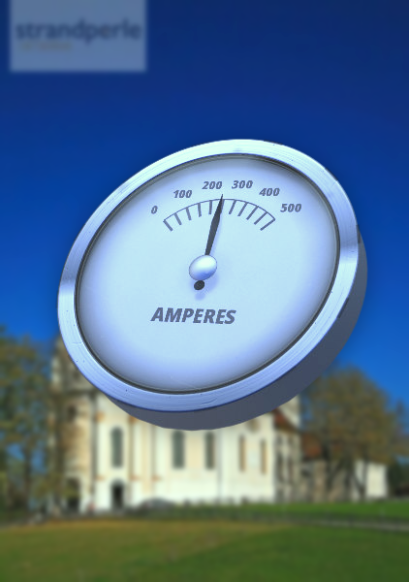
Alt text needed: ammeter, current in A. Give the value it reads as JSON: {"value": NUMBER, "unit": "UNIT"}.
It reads {"value": 250, "unit": "A"}
